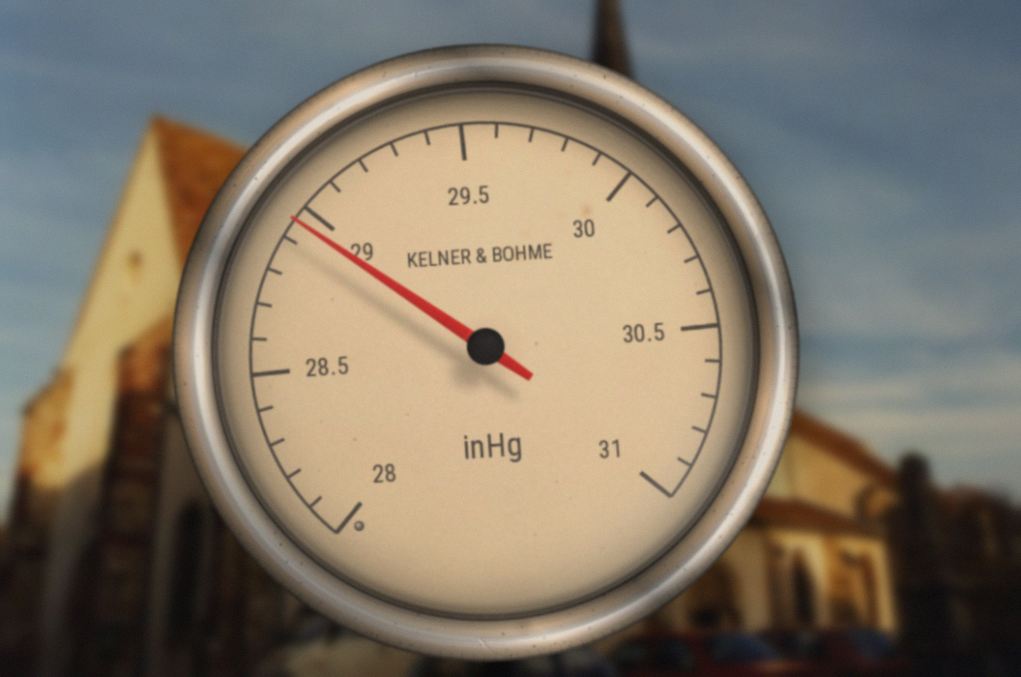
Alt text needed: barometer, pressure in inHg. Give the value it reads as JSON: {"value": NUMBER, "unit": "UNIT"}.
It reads {"value": 28.95, "unit": "inHg"}
